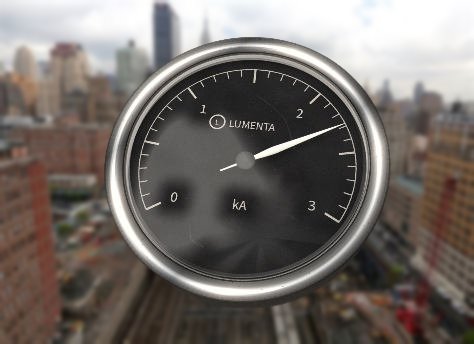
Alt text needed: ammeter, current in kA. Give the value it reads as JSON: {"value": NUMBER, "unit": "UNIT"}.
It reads {"value": 2.3, "unit": "kA"}
